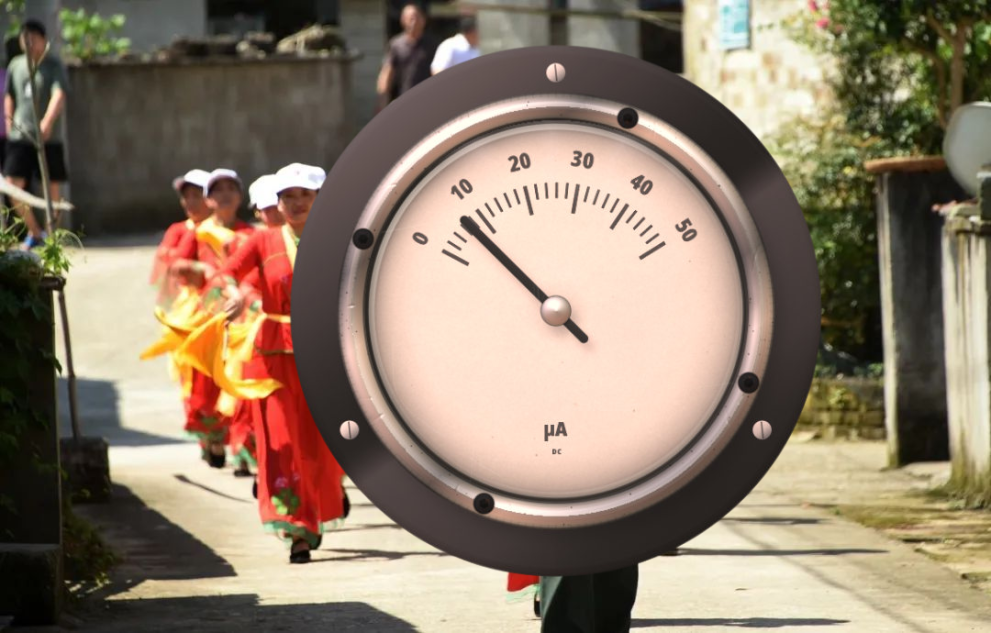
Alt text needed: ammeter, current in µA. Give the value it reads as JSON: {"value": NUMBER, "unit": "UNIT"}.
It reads {"value": 7, "unit": "µA"}
